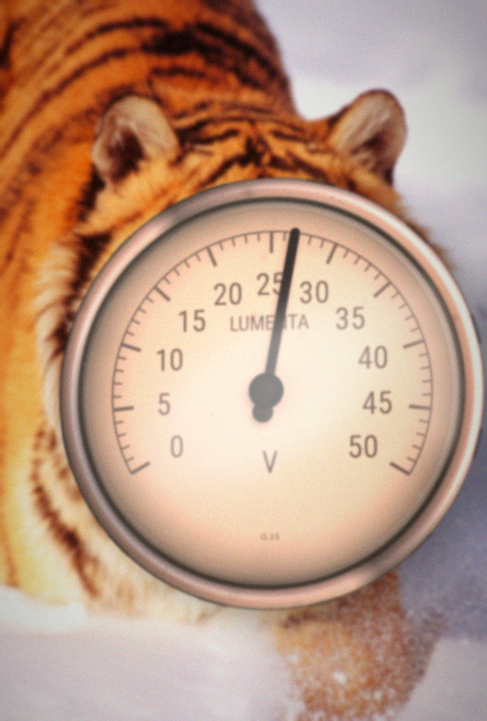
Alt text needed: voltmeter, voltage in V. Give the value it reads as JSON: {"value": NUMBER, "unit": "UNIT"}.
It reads {"value": 27, "unit": "V"}
